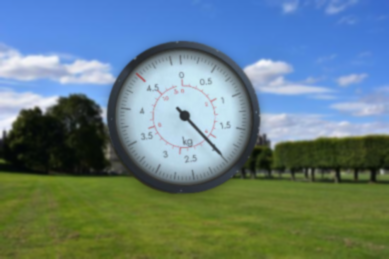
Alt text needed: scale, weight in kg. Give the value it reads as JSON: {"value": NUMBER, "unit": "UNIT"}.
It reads {"value": 2, "unit": "kg"}
